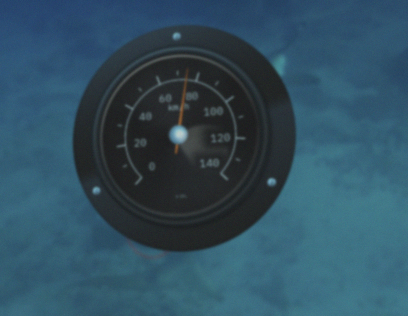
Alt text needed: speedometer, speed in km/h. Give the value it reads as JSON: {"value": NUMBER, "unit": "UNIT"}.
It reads {"value": 75, "unit": "km/h"}
